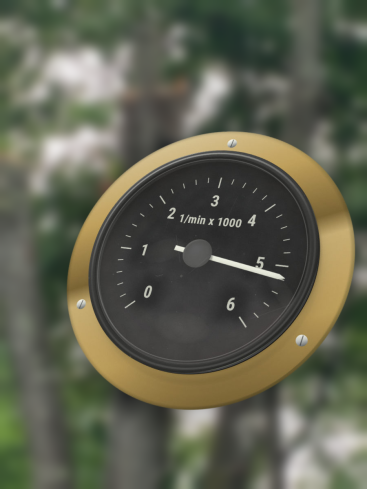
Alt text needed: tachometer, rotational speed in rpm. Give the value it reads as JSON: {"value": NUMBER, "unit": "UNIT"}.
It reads {"value": 5200, "unit": "rpm"}
